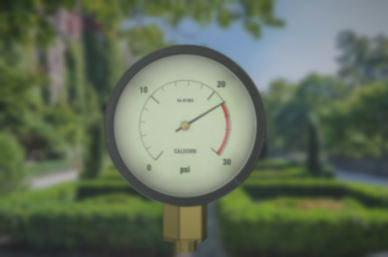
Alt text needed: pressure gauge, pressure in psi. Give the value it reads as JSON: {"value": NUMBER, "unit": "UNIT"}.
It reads {"value": 22, "unit": "psi"}
